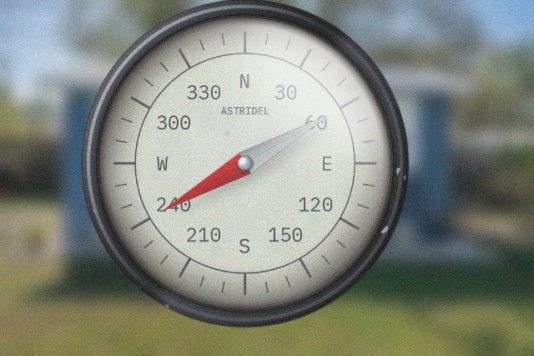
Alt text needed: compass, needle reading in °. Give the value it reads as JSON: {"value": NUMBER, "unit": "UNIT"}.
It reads {"value": 240, "unit": "°"}
